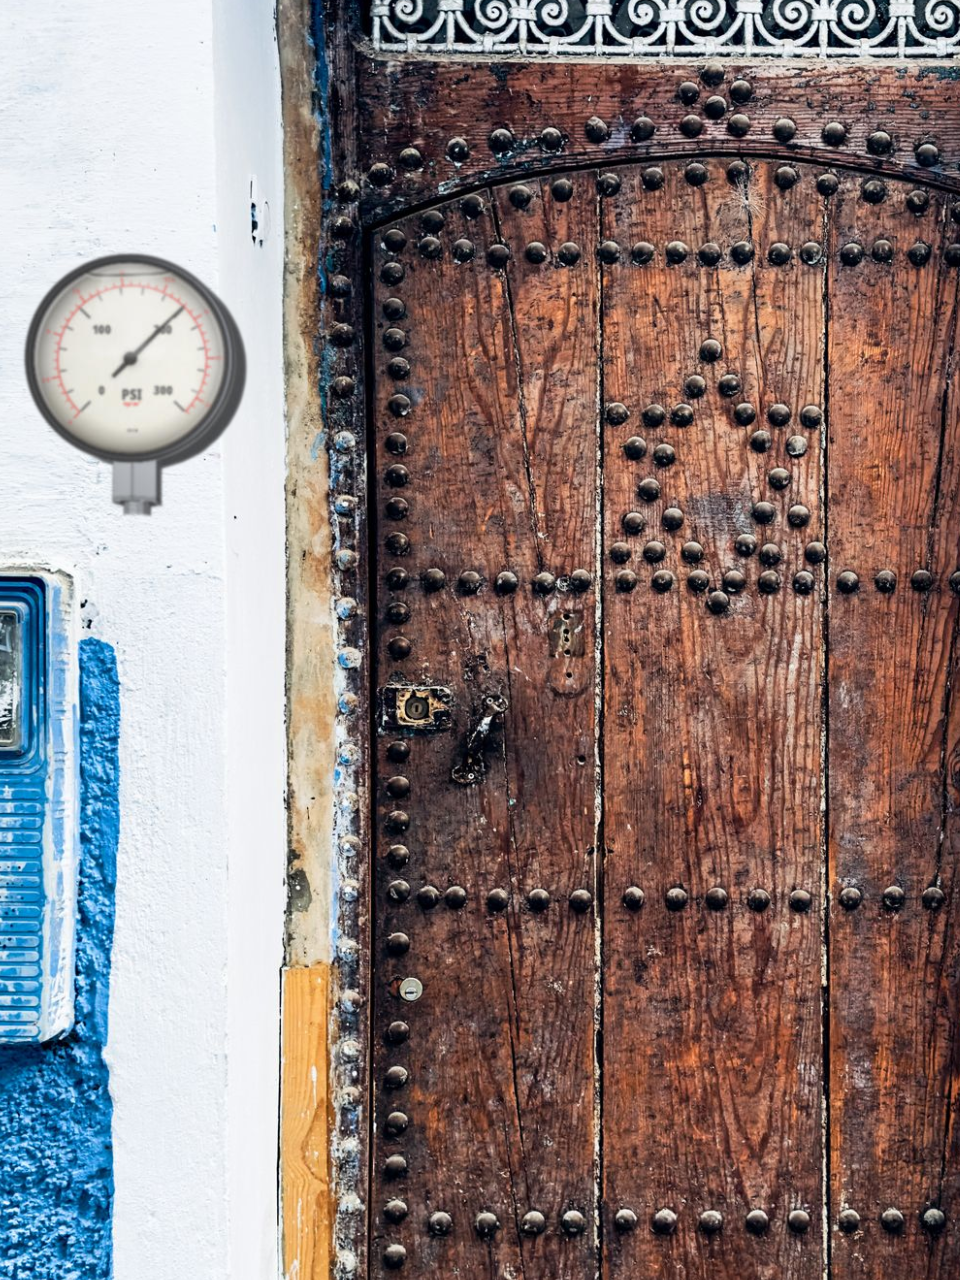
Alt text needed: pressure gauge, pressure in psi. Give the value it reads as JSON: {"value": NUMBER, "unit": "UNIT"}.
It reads {"value": 200, "unit": "psi"}
